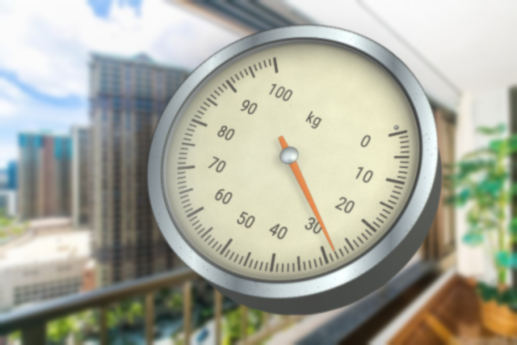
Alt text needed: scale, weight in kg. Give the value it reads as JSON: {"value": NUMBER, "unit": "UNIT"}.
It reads {"value": 28, "unit": "kg"}
